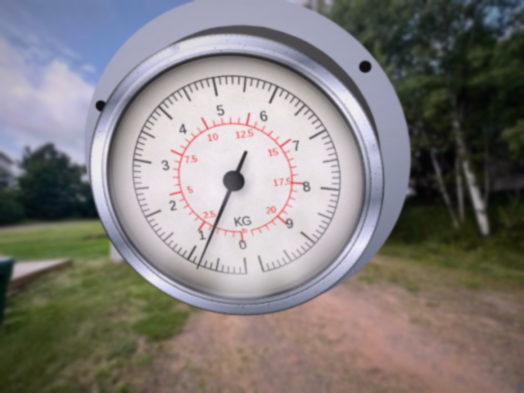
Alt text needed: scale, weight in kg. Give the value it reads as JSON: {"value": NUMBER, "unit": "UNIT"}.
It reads {"value": 0.8, "unit": "kg"}
